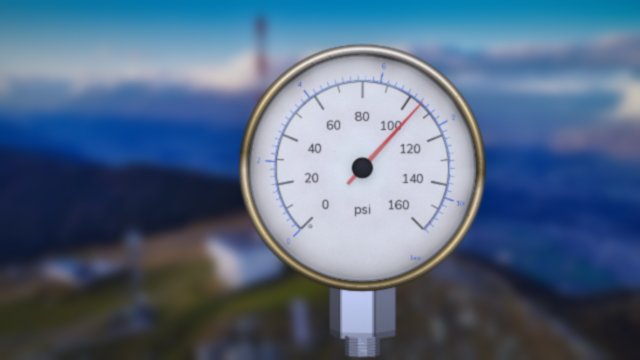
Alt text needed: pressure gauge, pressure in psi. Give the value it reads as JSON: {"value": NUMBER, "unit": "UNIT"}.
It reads {"value": 105, "unit": "psi"}
